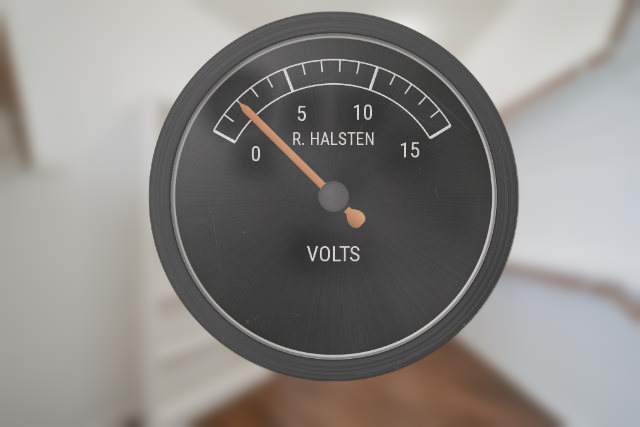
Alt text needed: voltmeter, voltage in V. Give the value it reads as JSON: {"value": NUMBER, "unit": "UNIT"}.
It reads {"value": 2, "unit": "V"}
